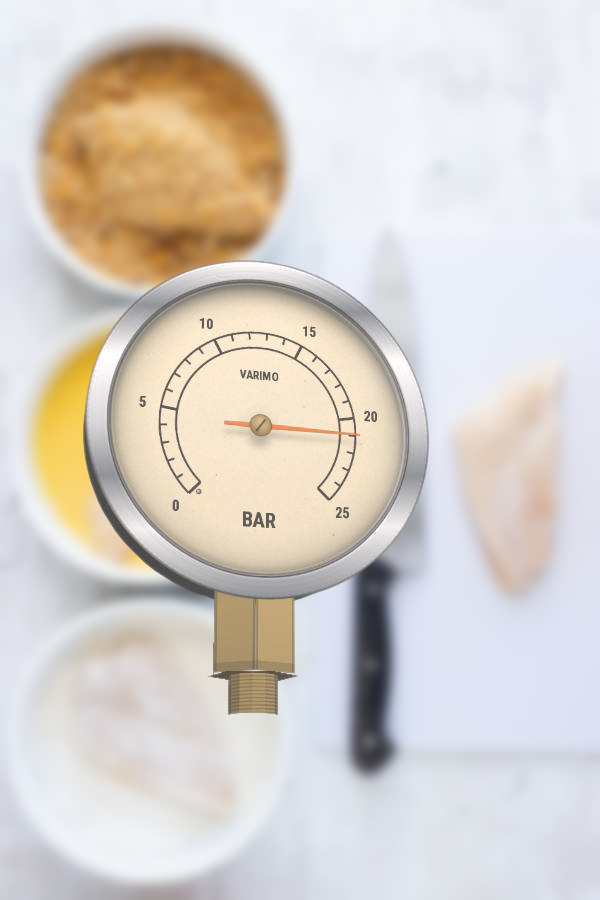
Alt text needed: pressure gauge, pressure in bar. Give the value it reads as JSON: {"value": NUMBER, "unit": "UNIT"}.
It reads {"value": 21, "unit": "bar"}
